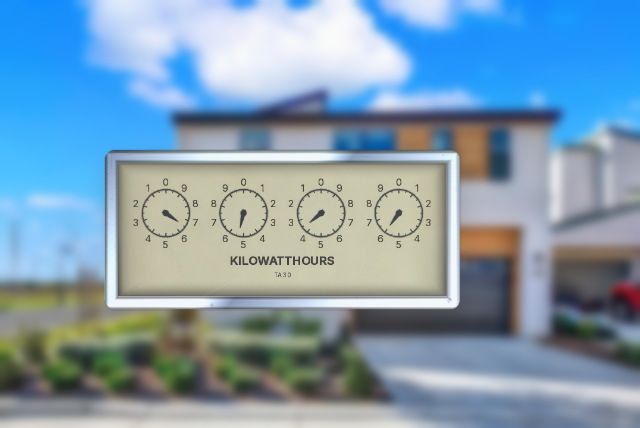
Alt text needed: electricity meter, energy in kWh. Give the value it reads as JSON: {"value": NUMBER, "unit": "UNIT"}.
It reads {"value": 6536, "unit": "kWh"}
